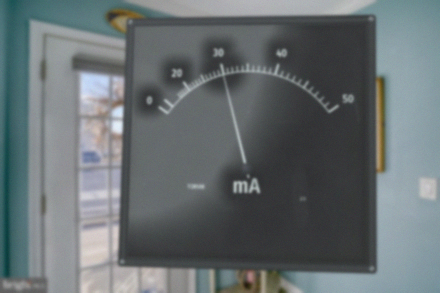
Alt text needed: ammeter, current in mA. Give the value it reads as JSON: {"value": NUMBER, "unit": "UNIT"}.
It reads {"value": 30, "unit": "mA"}
